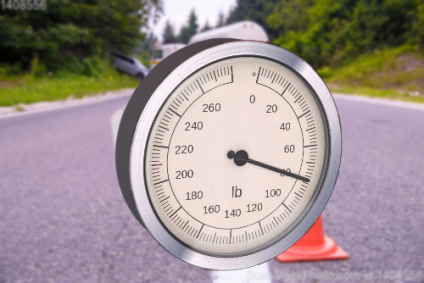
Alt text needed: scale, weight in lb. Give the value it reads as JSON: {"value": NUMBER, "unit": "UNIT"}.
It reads {"value": 80, "unit": "lb"}
